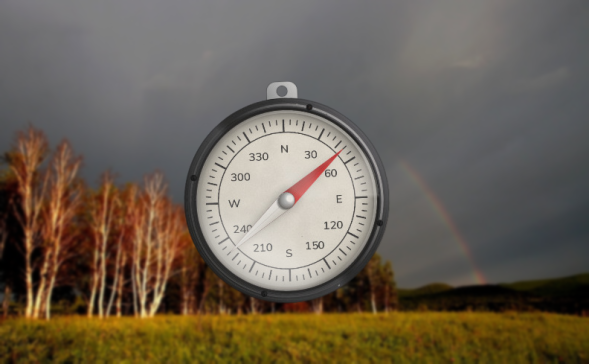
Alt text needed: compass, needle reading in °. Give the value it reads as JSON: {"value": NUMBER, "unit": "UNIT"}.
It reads {"value": 50, "unit": "°"}
